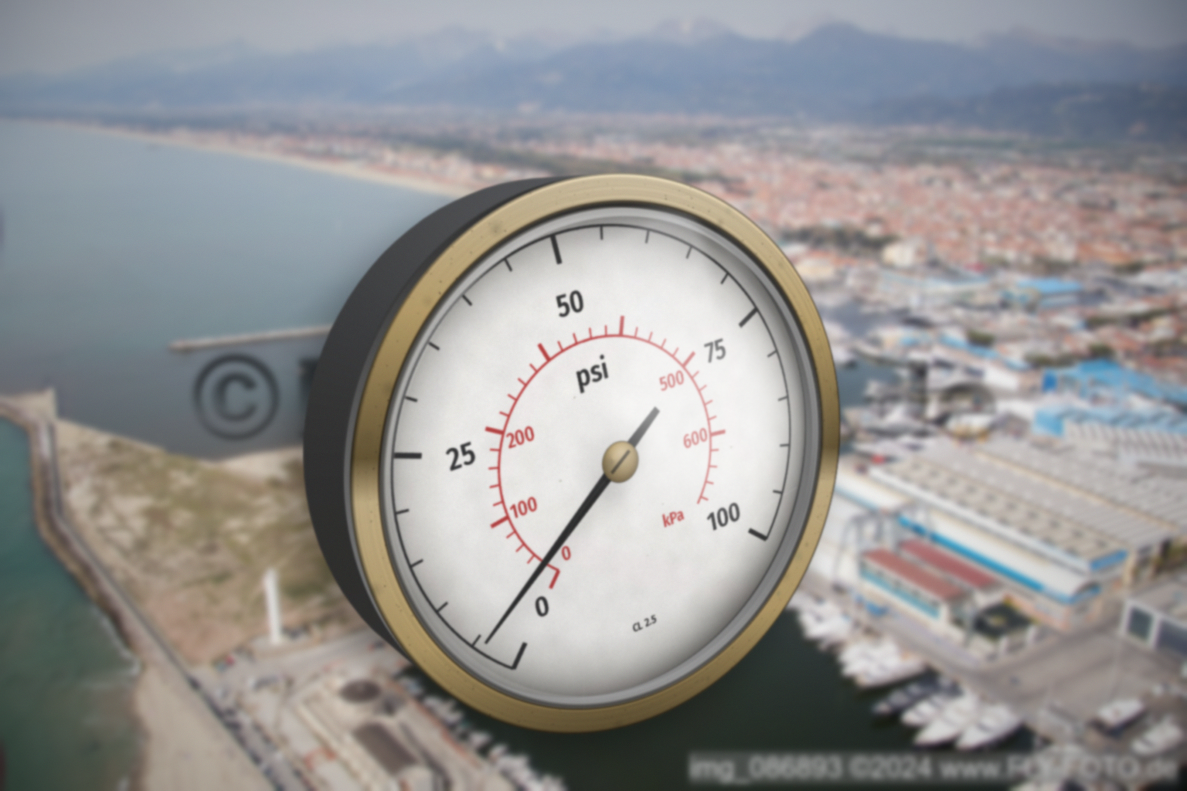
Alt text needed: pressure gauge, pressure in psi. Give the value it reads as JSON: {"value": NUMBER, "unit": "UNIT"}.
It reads {"value": 5, "unit": "psi"}
